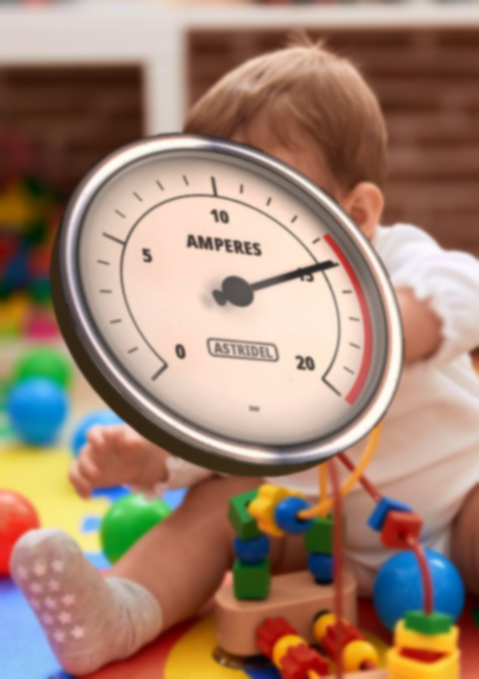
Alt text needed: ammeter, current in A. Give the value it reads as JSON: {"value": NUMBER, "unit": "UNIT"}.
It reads {"value": 15, "unit": "A"}
